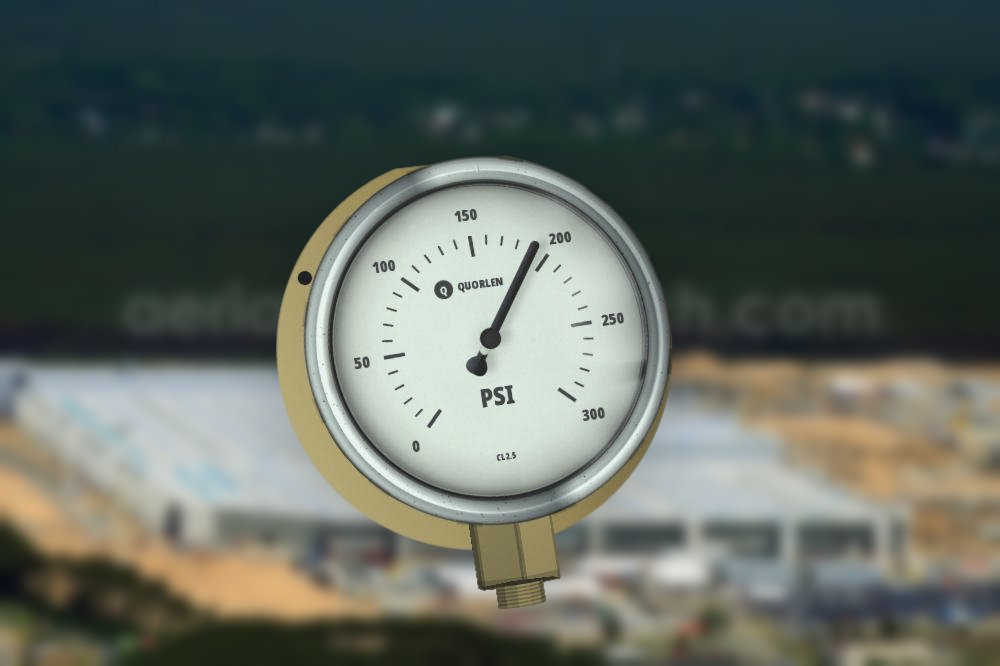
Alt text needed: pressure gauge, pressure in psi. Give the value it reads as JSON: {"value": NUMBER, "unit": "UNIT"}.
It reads {"value": 190, "unit": "psi"}
